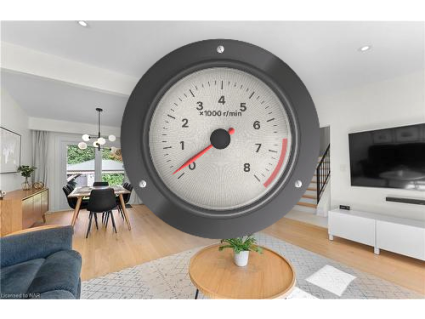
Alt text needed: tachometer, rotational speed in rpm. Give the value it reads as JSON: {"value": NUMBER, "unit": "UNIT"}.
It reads {"value": 200, "unit": "rpm"}
